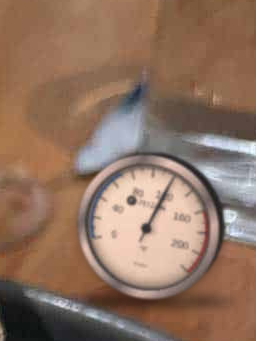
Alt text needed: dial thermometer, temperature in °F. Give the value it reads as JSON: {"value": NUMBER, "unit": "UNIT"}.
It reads {"value": 120, "unit": "°F"}
